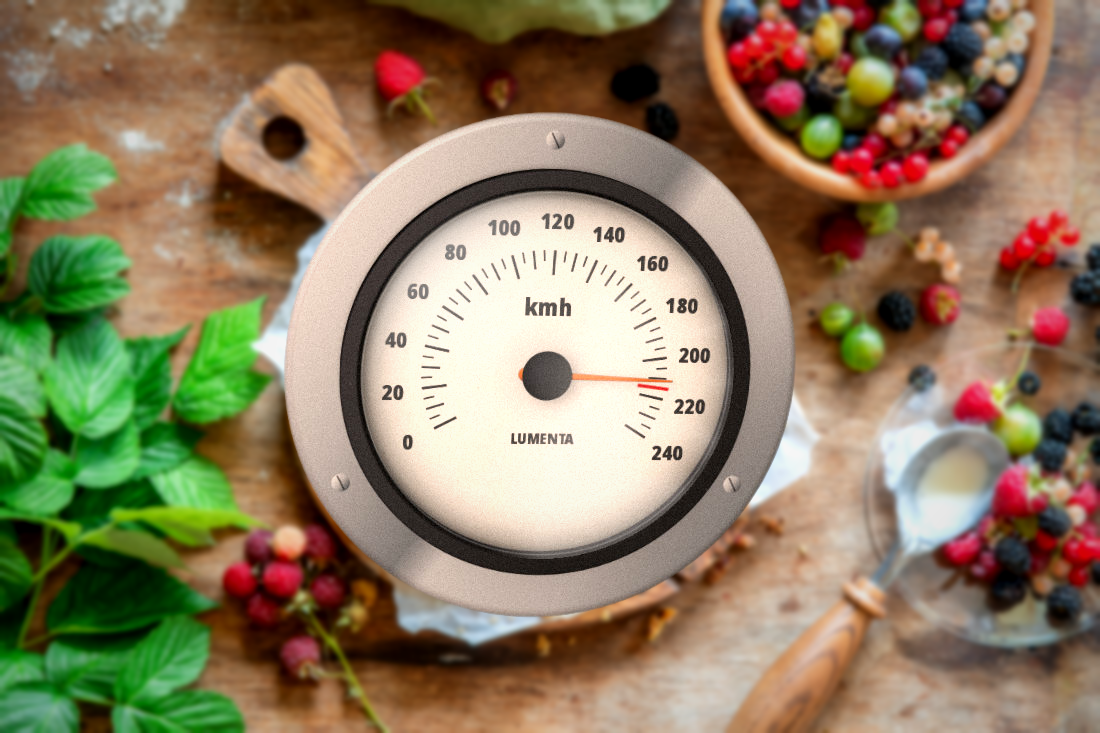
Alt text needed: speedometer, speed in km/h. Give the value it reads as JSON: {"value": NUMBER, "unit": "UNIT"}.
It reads {"value": 210, "unit": "km/h"}
